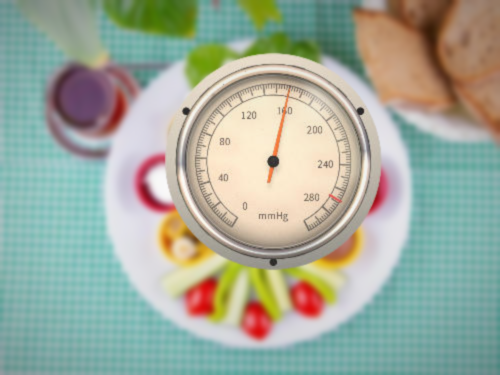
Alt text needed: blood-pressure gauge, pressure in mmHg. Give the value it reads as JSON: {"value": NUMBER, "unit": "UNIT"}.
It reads {"value": 160, "unit": "mmHg"}
